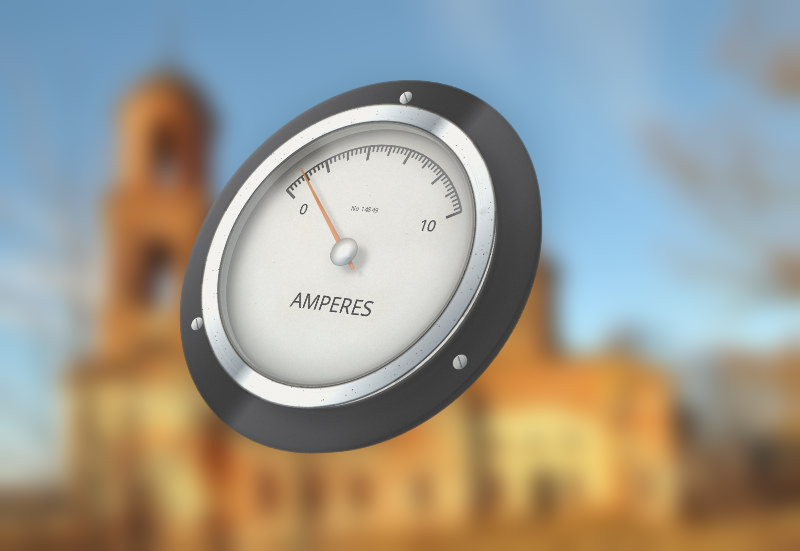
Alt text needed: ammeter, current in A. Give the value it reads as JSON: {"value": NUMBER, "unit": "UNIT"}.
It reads {"value": 1, "unit": "A"}
